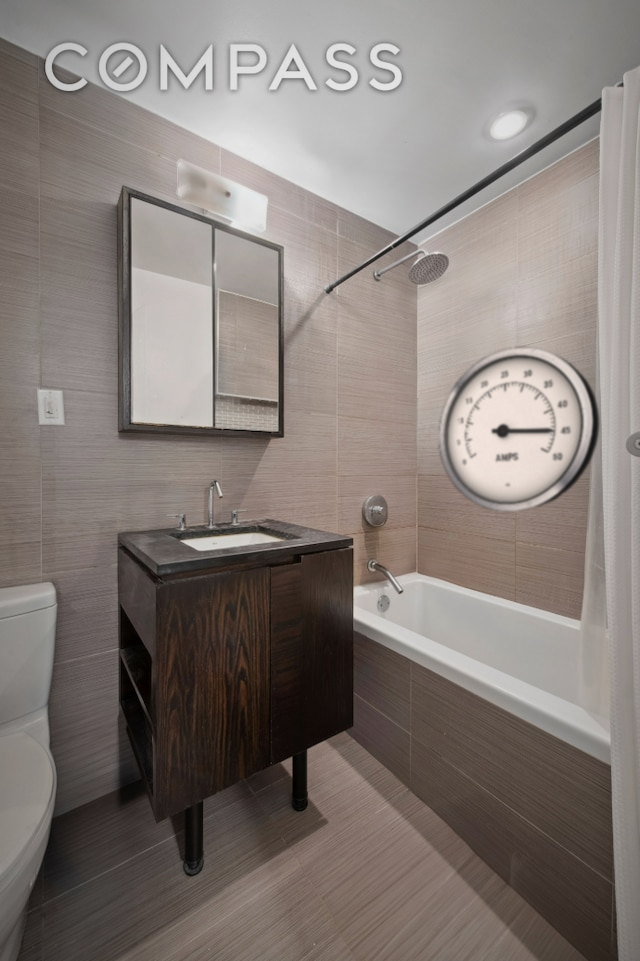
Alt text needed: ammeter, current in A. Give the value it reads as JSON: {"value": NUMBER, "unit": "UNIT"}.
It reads {"value": 45, "unit": "A"}
